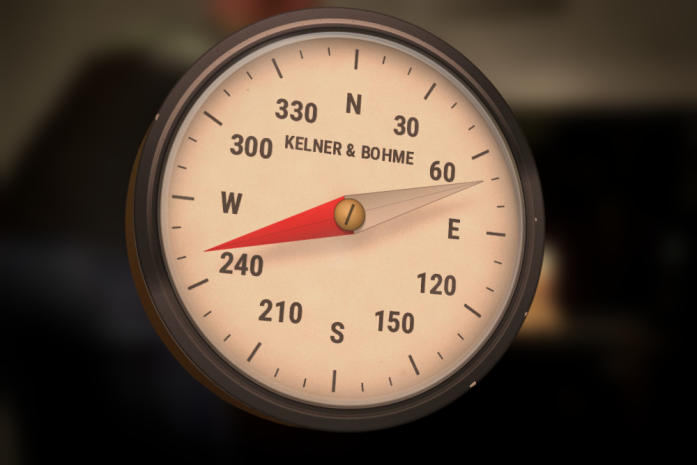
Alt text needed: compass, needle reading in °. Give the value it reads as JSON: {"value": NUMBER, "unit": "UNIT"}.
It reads {"value": 250, "unit": "°"}
